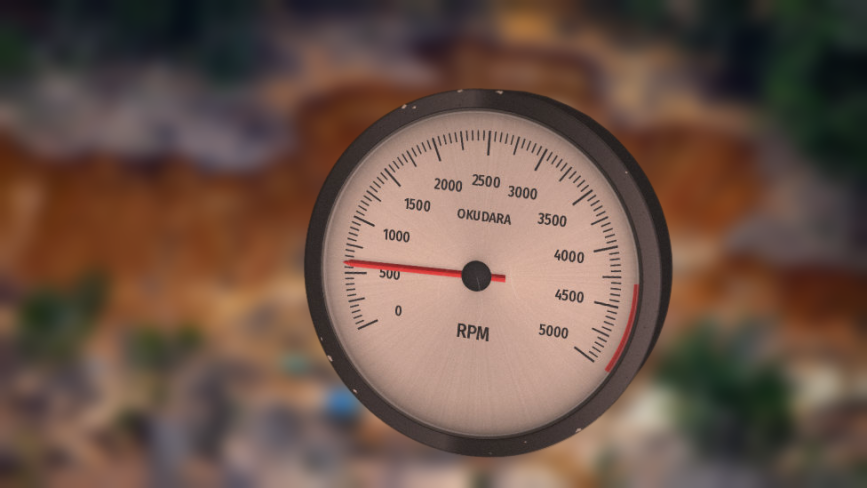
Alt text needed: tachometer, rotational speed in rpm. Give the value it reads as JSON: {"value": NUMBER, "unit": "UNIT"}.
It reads {"value": 600, "unit": "rpm"}
